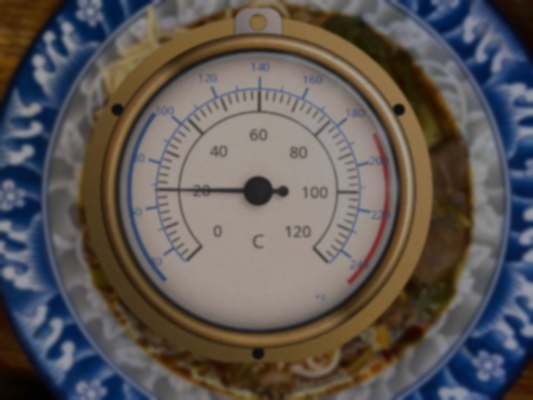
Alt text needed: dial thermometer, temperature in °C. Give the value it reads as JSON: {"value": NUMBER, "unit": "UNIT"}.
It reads {"value": 20, "unit": "°C"}
